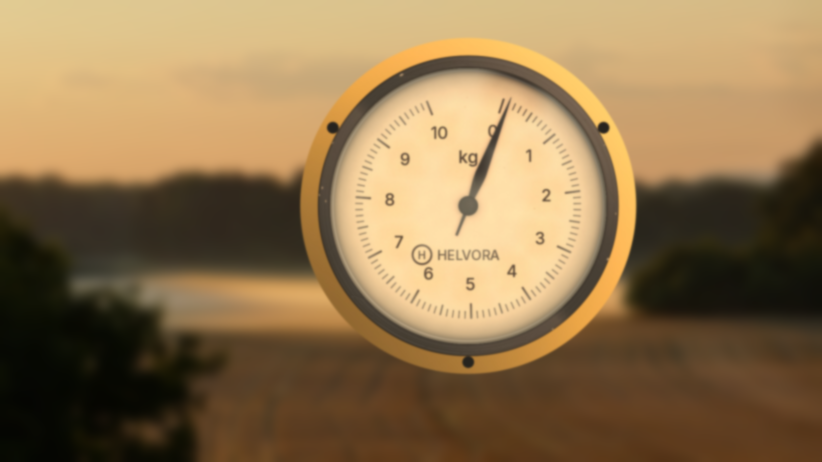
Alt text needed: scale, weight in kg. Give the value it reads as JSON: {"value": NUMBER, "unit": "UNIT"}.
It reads {"value": 0.1, "unit": "kg"}
